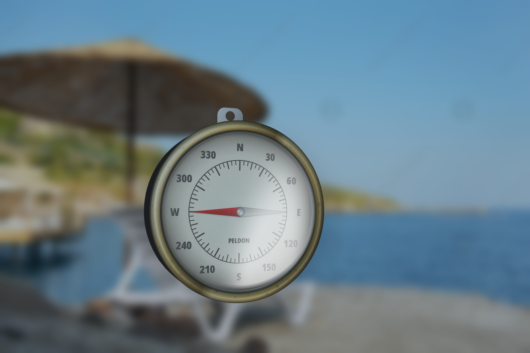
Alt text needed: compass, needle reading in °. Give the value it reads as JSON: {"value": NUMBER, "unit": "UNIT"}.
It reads {"value": 270, "unit": "°"}
